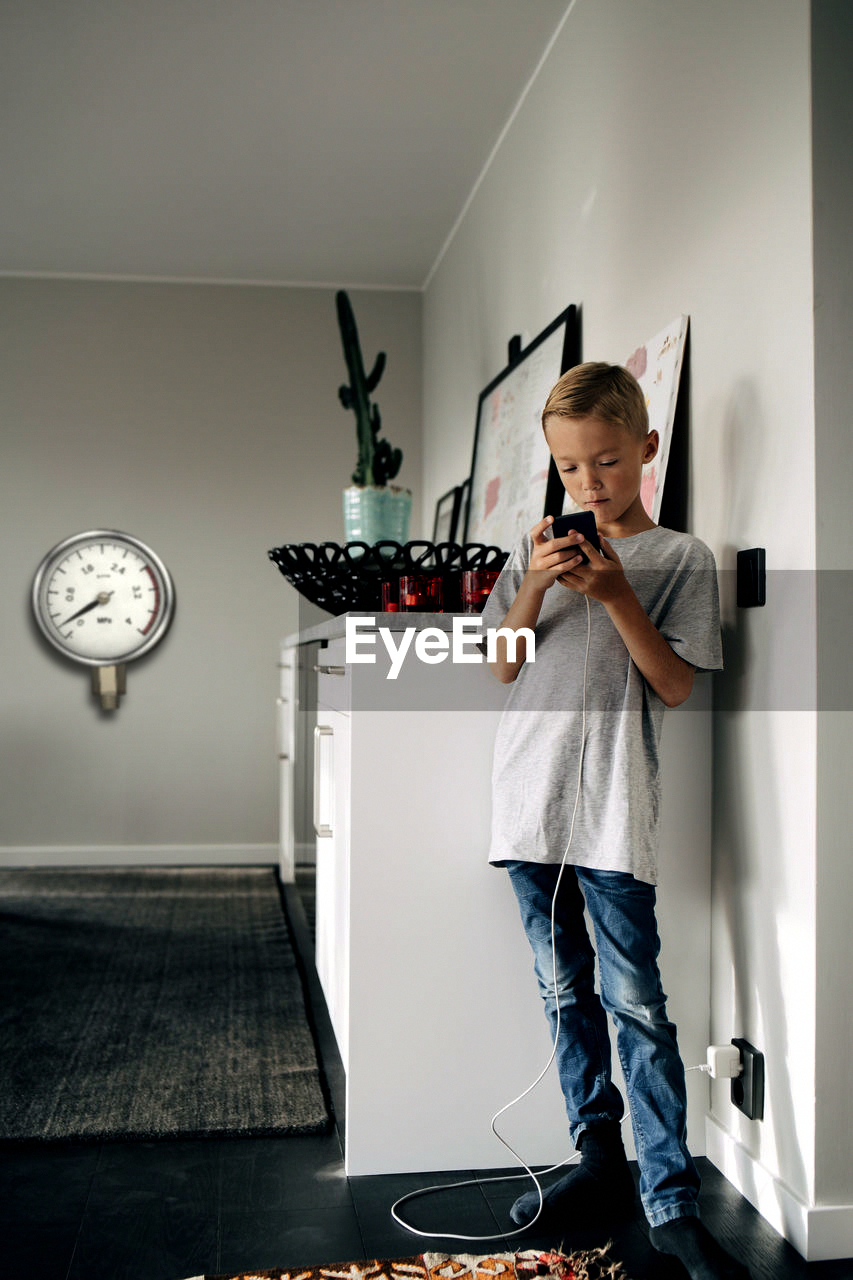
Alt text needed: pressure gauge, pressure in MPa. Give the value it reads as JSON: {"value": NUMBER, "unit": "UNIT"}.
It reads {"value": 0.2, "unit": "MPa"}
